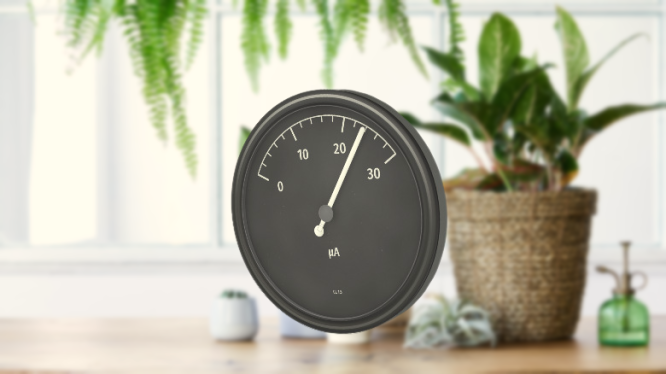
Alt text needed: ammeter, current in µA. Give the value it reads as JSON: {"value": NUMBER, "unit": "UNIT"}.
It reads {"value": 24, "unit": "µA"}
